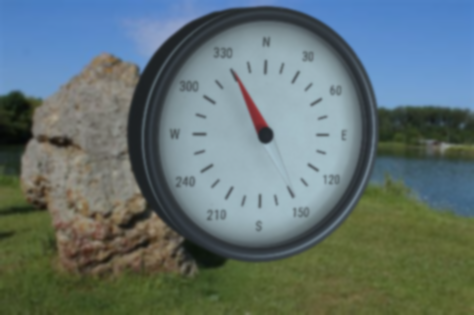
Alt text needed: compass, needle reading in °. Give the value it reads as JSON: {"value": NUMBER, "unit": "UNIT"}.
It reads {"value": 330, "unit": "°"}
